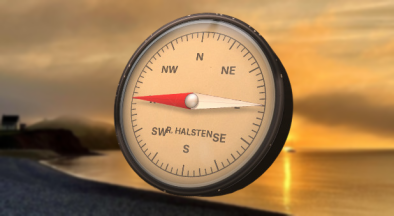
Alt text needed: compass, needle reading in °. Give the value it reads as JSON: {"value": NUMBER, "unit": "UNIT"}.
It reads {"value": 270, "unit": "°"}
